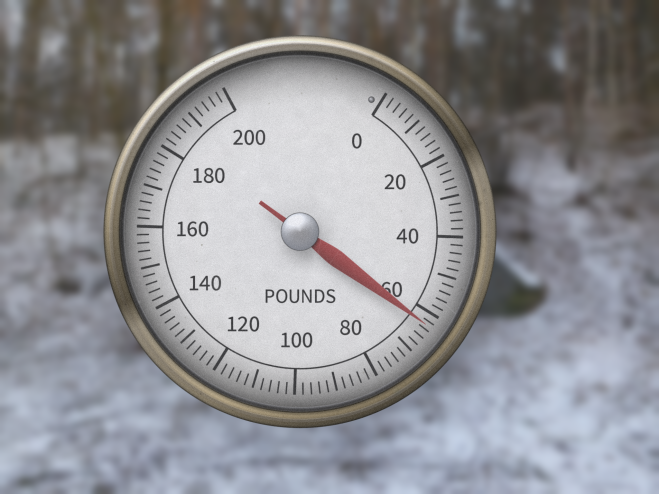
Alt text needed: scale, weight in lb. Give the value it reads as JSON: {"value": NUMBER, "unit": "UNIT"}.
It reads {"value": 63, "unit": "lb"}
